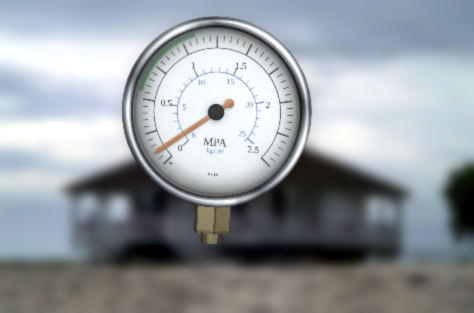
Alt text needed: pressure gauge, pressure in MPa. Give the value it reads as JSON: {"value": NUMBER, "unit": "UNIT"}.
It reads {"value": 0.1, "unit": "MPa"}
